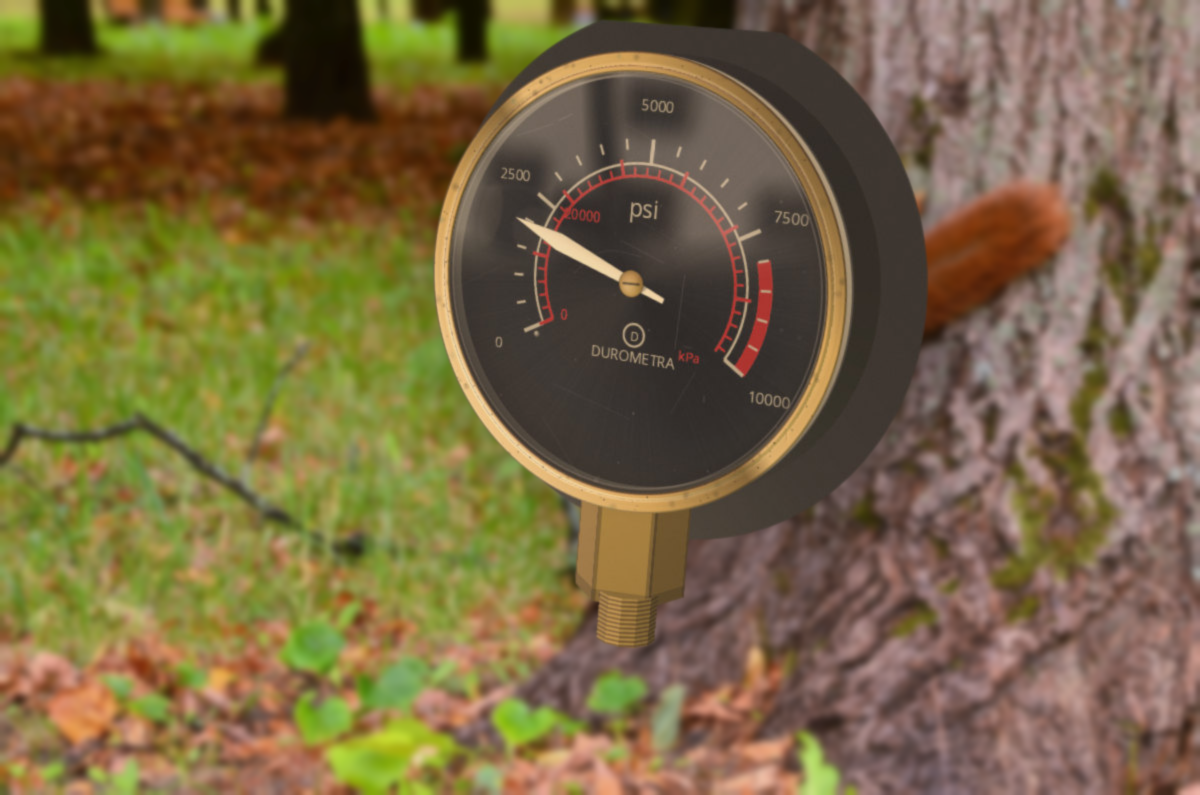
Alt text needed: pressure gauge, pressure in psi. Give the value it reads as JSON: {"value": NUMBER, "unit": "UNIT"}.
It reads {"value": 2000, "unit": "psi"}
